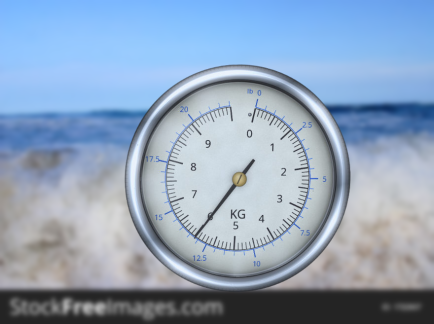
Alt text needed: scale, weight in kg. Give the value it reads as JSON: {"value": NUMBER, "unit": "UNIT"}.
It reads {"value": 6, "unit": "kg"}
